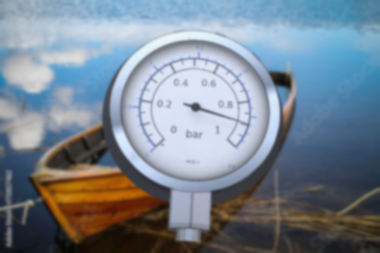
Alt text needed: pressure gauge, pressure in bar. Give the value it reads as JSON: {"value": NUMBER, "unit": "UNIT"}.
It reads {"value": 0.9, "unit": "bar"}
